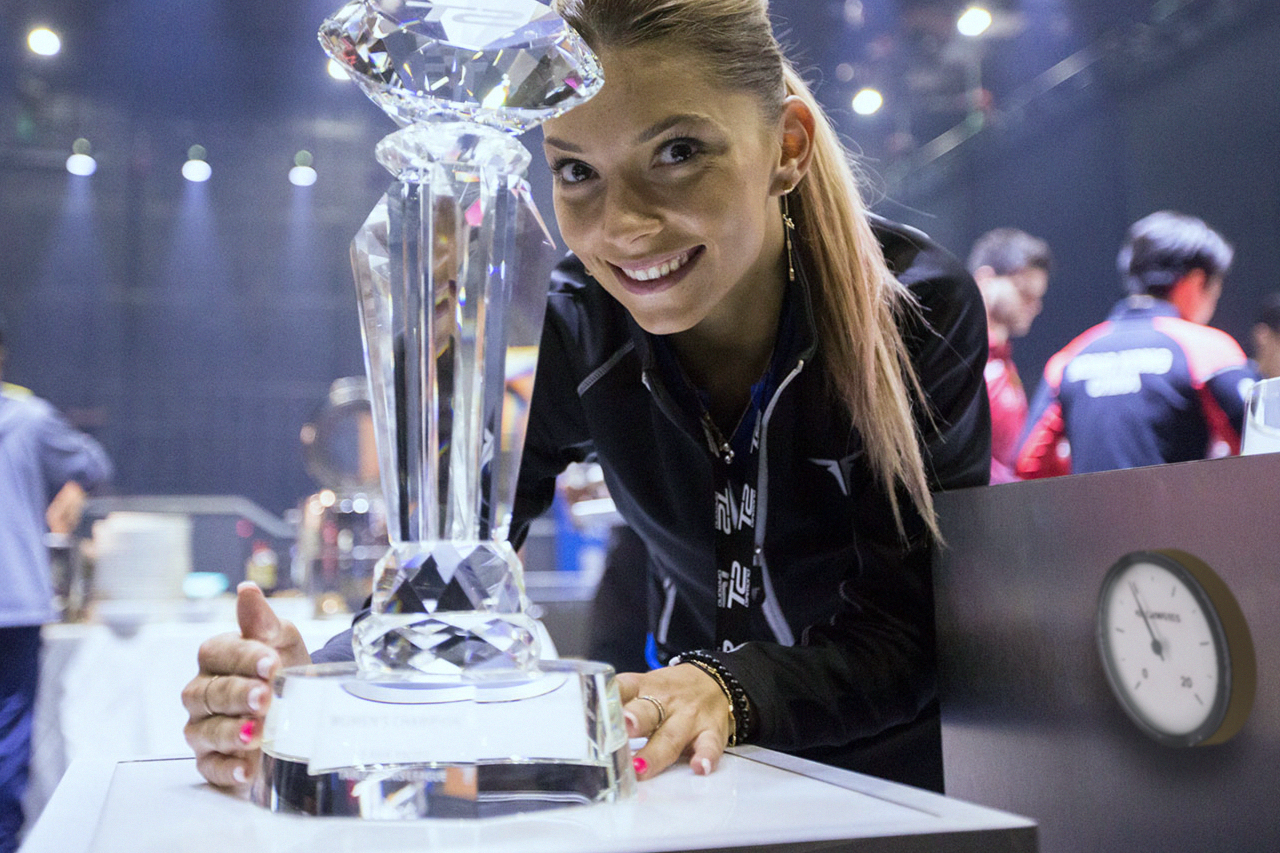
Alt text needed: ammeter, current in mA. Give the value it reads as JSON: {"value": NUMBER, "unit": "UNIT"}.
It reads {"value": 8, "unit": "mA"}
